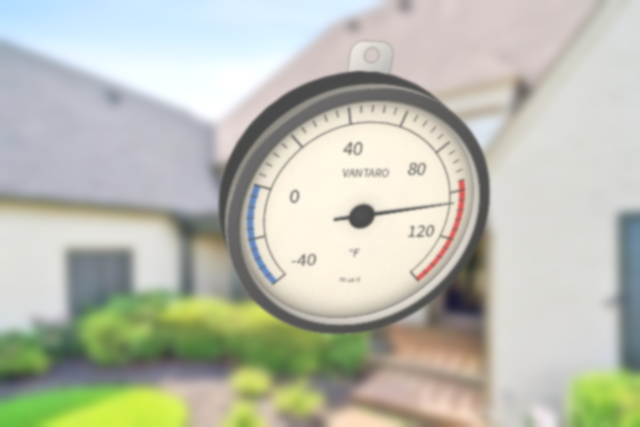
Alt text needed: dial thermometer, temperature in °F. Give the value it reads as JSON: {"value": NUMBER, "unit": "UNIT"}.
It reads {"value": 104, "unit": "°F"}
